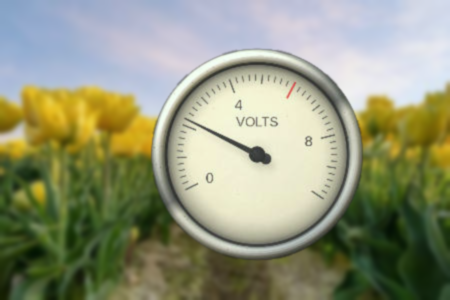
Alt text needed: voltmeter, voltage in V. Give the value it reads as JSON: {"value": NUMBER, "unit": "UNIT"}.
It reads {"value": 2.2, "unit": "V"}
